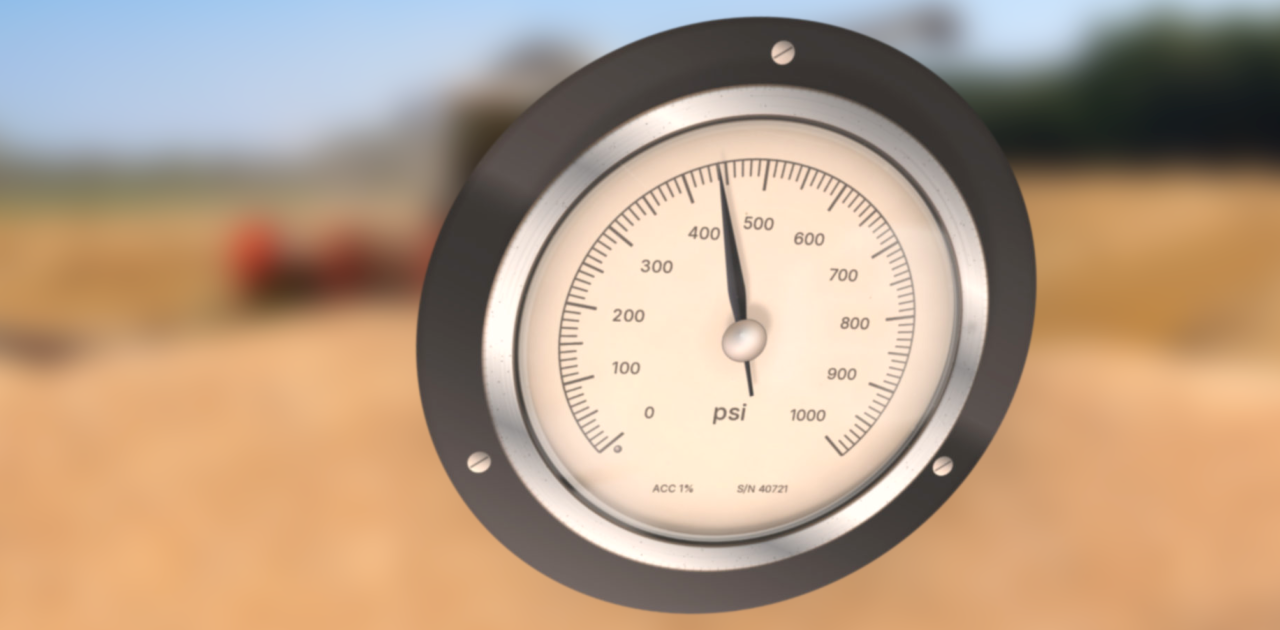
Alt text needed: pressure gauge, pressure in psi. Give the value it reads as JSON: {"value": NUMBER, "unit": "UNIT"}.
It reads {"value": 440, "unit": "psi"}
